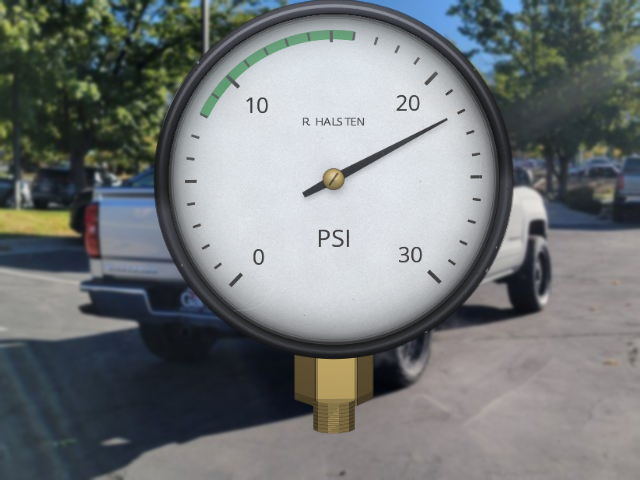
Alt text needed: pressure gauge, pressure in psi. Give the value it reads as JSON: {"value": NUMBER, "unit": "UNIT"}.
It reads {"value": 22, "unit": "psi"}
